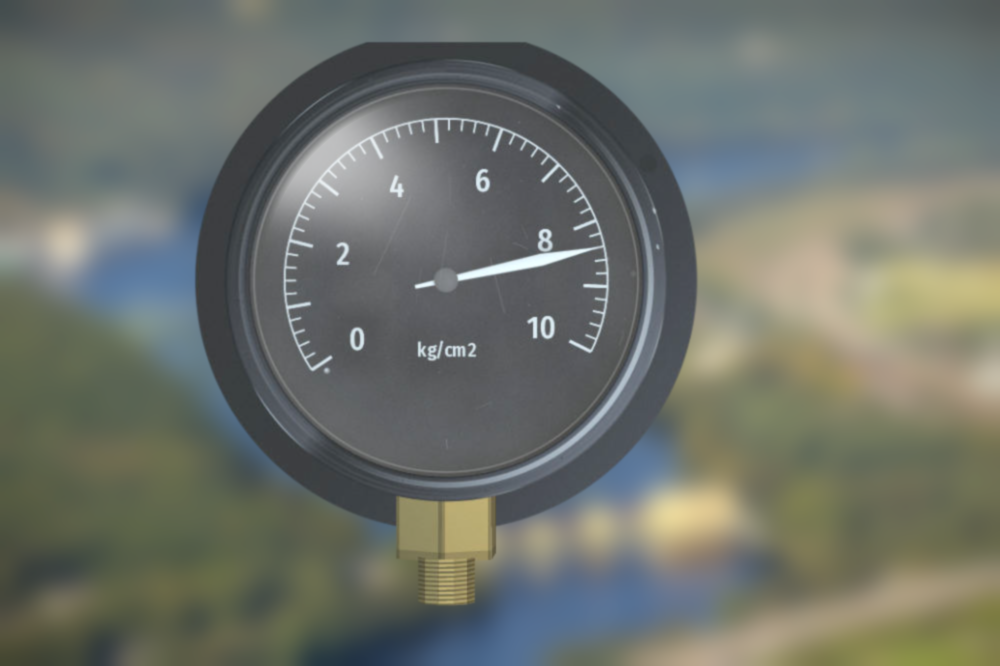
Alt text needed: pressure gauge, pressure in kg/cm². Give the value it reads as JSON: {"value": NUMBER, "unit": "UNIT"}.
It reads {"value": 8.4, "unit": "kg/cm²"}
